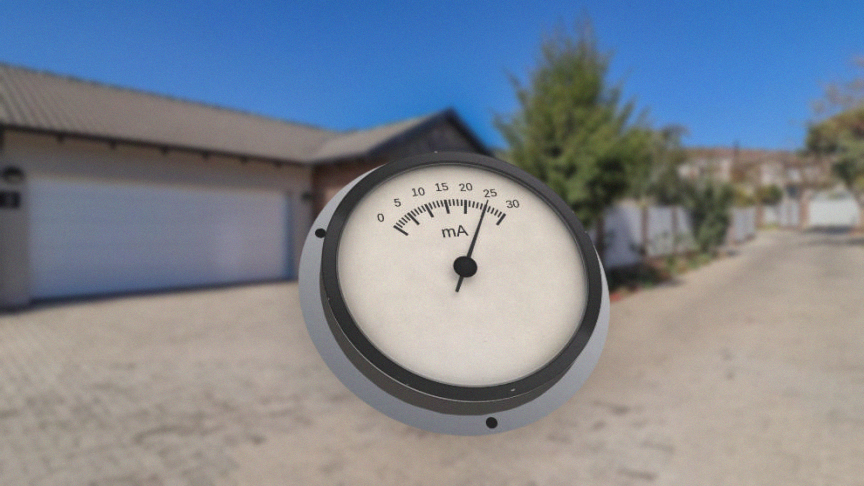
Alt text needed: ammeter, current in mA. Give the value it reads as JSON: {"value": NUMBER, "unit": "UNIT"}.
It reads {"value": 25, "unit": "mA"}
